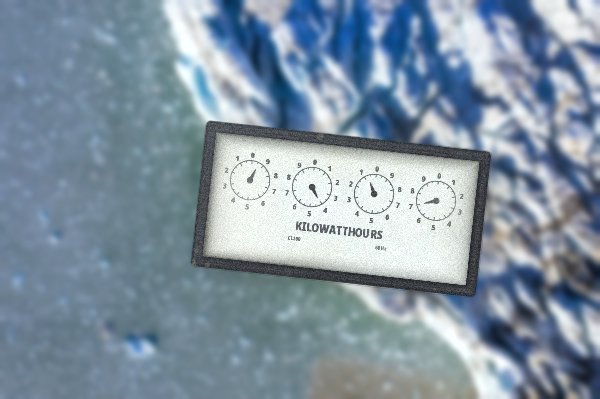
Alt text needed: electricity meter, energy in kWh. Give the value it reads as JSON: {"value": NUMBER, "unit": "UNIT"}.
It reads {"value": 9407, "unit": "kWh"}
